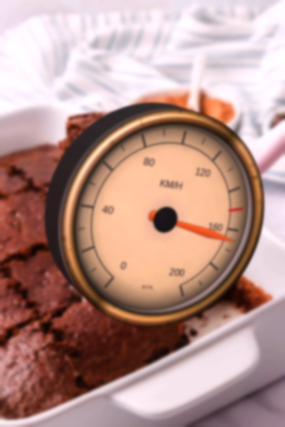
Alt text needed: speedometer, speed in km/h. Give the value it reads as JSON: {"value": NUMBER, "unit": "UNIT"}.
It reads {"value": 165, "unit": "km/h"}
